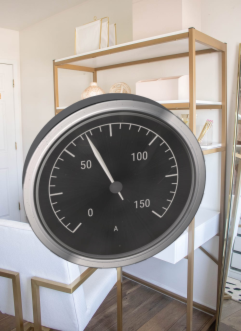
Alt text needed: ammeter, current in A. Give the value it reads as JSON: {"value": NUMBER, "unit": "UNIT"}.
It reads {"value": 62.5, "unit": "A"}
